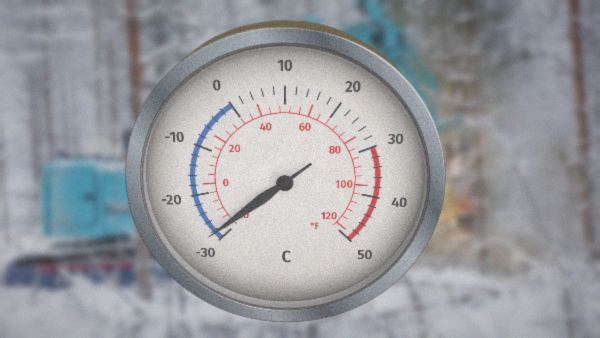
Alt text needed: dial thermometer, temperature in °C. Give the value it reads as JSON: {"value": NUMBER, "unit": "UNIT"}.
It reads {"value": -28, "unit": "°C"}
